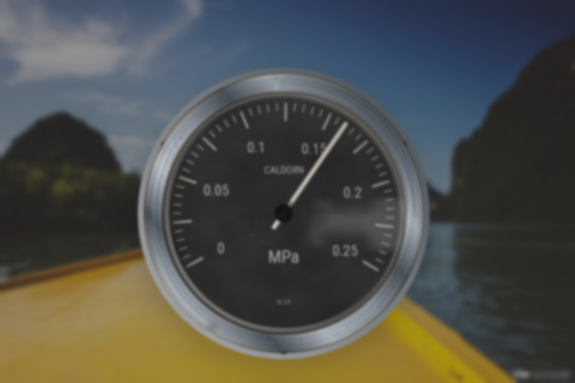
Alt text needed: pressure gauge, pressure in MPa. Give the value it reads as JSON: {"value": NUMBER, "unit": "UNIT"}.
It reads {"value": 0.16, "unit": "MPa"}
